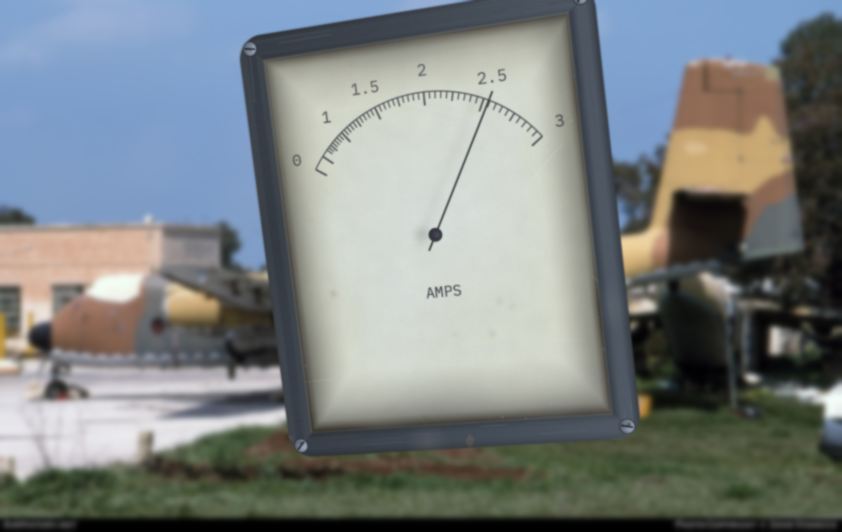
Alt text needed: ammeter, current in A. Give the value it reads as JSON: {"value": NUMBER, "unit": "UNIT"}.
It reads {"value": 2.55, "unit": "A"}
